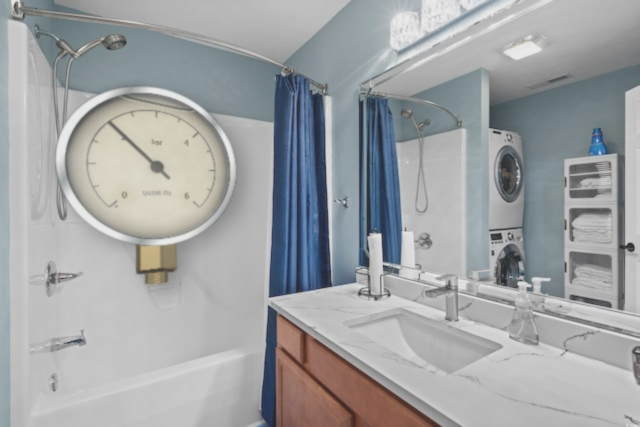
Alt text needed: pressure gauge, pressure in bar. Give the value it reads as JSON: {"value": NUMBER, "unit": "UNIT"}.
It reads {"value": 2, "unit": "bar"}
